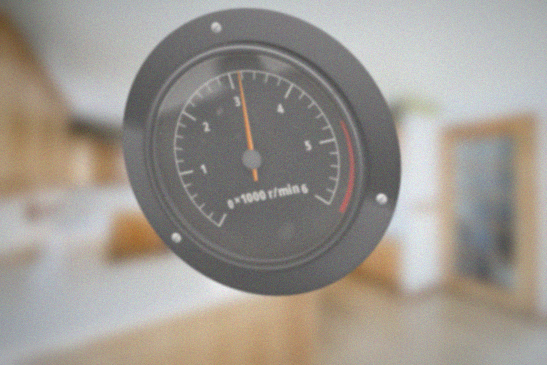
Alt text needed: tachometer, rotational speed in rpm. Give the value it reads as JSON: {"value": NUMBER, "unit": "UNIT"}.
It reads {"value": 3200, "unit": "rpm"}
